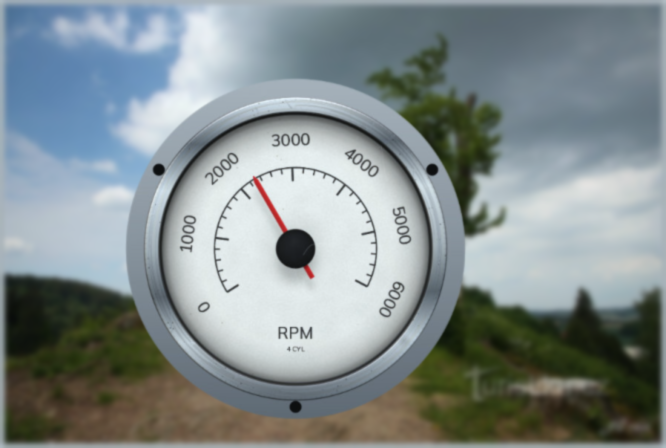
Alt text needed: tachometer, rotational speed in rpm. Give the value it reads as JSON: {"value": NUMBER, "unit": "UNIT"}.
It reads {"value": 2300, "unit": "rpm"}
